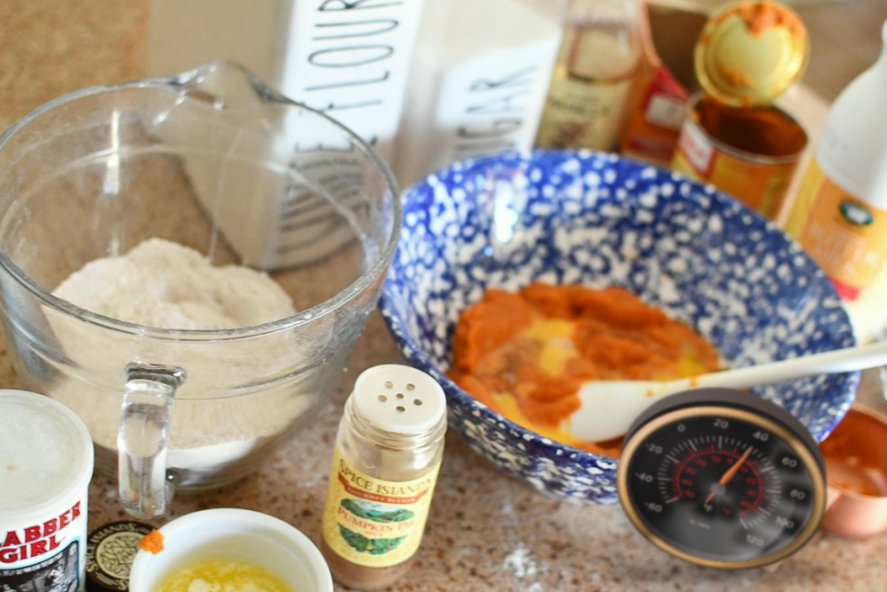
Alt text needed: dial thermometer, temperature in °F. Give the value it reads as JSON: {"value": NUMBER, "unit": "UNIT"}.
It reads {"value": 40, "unit": "°F"}
